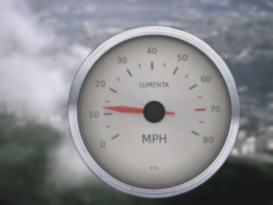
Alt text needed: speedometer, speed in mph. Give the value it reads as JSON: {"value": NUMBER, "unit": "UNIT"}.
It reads {"value": 12.5, "unit": "mph"}
